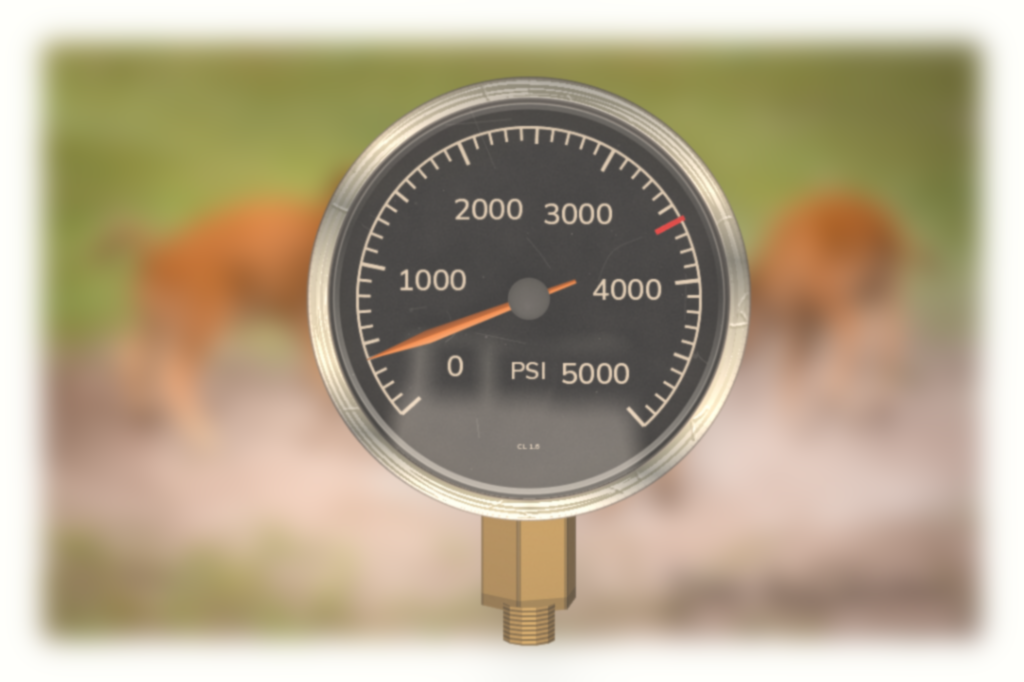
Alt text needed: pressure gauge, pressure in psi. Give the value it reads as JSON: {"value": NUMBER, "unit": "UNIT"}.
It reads {"value": 400, "unit": "psi"}
